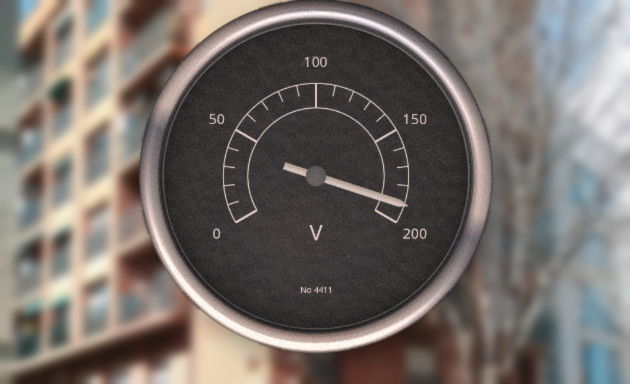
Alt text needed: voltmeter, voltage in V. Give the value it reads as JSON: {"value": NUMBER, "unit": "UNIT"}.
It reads {"value": 190, "unit": "V"}
